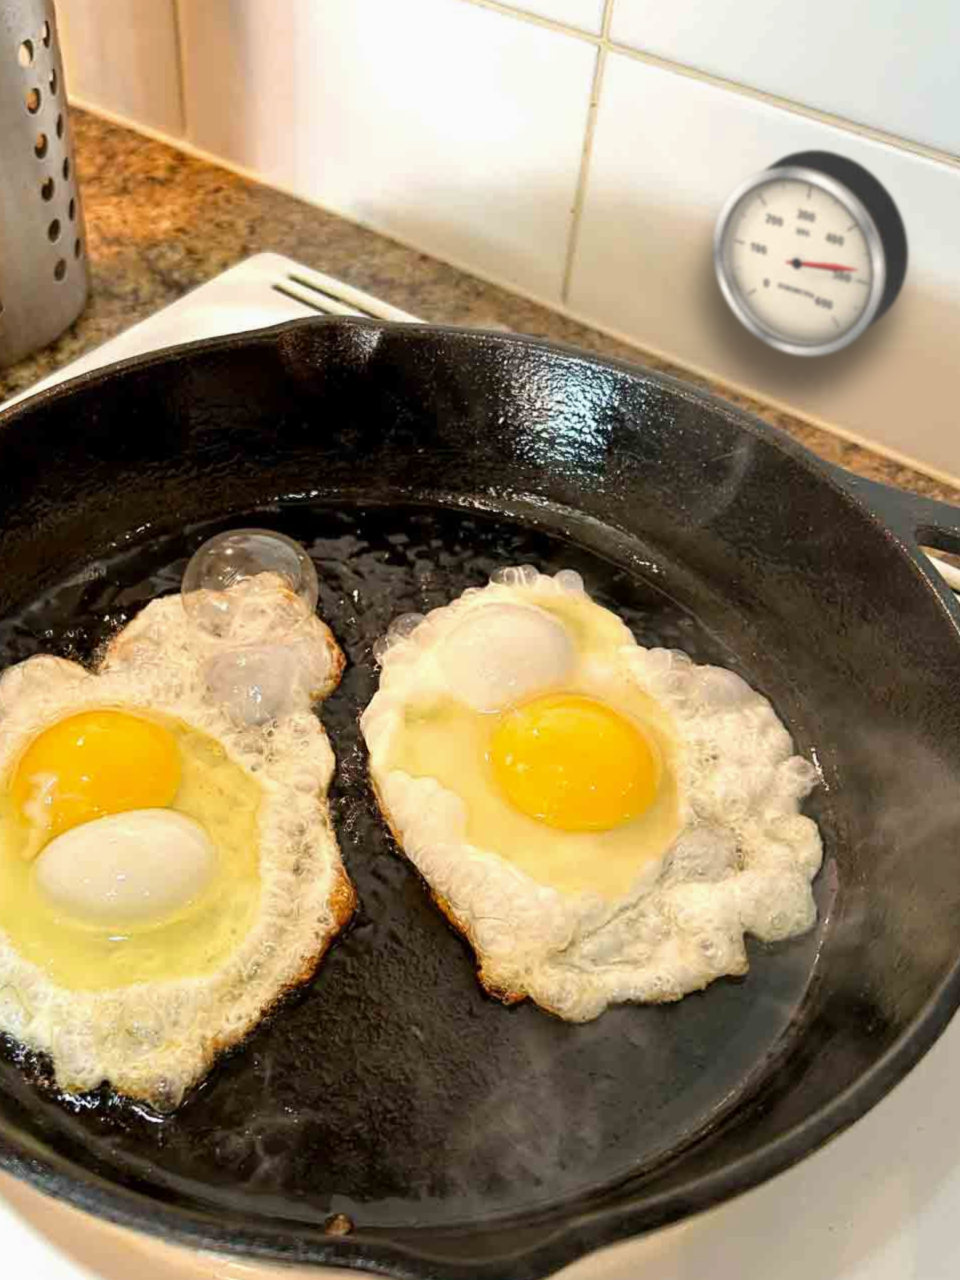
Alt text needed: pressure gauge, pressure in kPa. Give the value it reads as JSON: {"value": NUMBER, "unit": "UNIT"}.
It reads {"value": 475, "unit": "kPa"}
